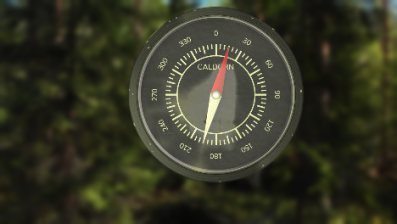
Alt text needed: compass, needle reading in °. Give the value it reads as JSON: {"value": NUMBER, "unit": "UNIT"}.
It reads {"value": 15, "unit": "°"}
